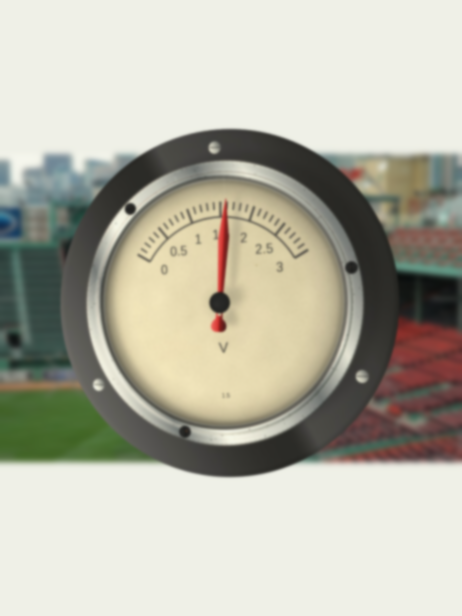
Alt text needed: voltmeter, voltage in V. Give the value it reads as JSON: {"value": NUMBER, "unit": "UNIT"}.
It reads {"value": 1.6, "unit": "V"}
